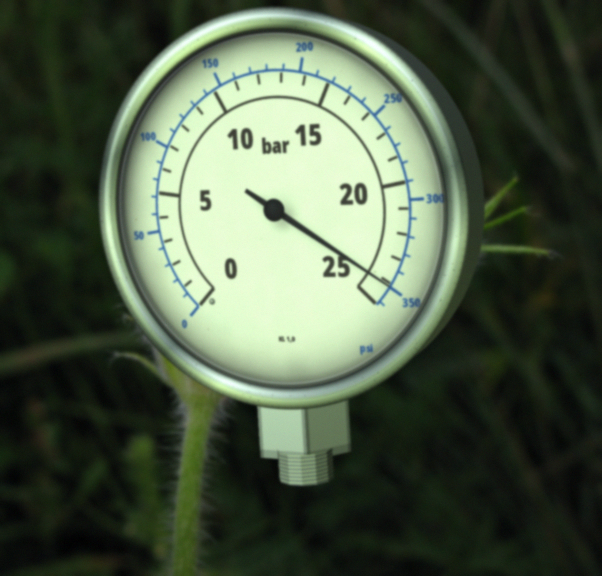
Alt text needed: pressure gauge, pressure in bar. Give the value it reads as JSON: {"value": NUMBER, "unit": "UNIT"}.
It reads {"value": 24, "unit": "bar"}
